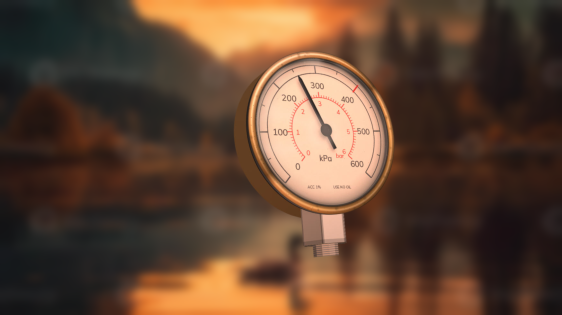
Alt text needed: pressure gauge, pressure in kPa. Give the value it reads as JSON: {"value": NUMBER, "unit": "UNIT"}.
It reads {"value": 250, "unit": "kPa"}
